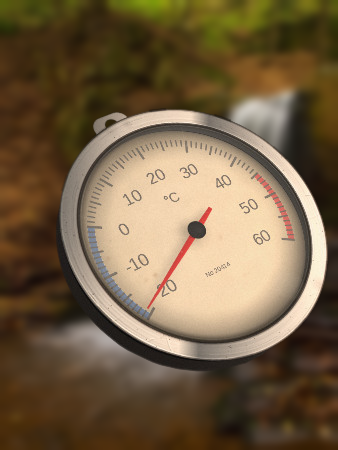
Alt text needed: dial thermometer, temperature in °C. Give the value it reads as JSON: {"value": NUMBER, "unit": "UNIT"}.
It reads {"value": -19, "unit": "°C"}
